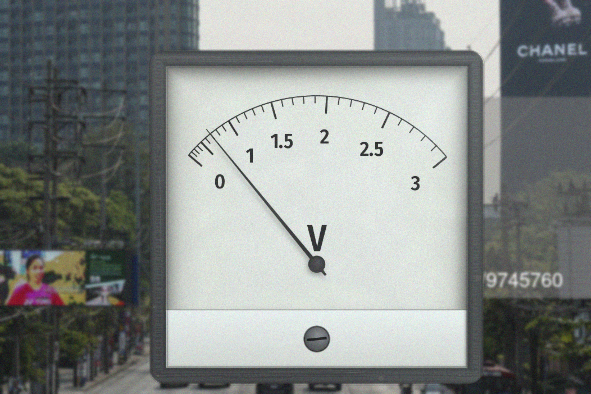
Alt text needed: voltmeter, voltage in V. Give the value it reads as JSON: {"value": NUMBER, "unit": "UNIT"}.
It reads {"value": 0.7, "unit": "V"}
